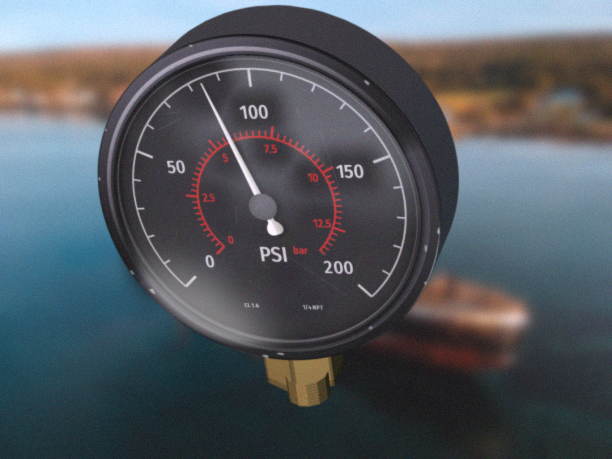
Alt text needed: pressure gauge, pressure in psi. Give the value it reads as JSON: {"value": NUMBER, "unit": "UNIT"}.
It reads {"value": 85, "unit": "psi"}
